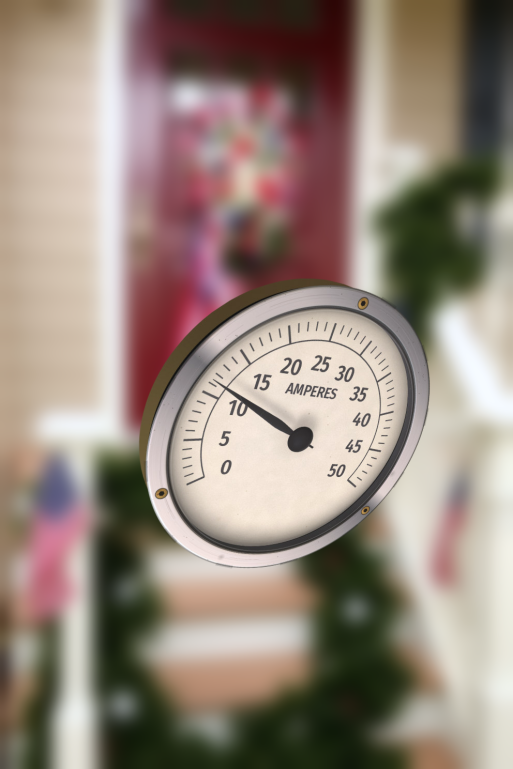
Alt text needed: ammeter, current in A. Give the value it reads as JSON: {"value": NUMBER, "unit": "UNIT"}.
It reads {"value": 11.5, "unit": "A"}
